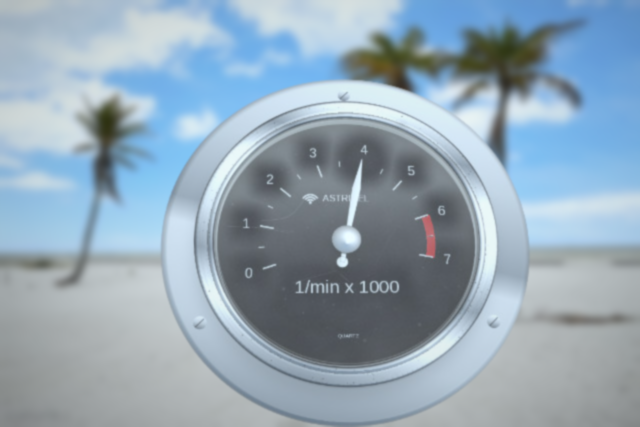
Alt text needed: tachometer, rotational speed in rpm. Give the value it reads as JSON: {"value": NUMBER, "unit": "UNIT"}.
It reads {"value": 4000, "unit": "rpm"}
